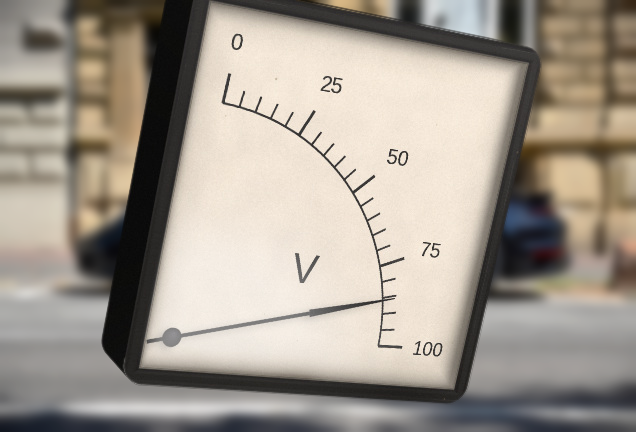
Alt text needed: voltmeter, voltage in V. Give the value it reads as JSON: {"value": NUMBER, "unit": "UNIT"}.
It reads {"value": 85, "unit": "V"}
